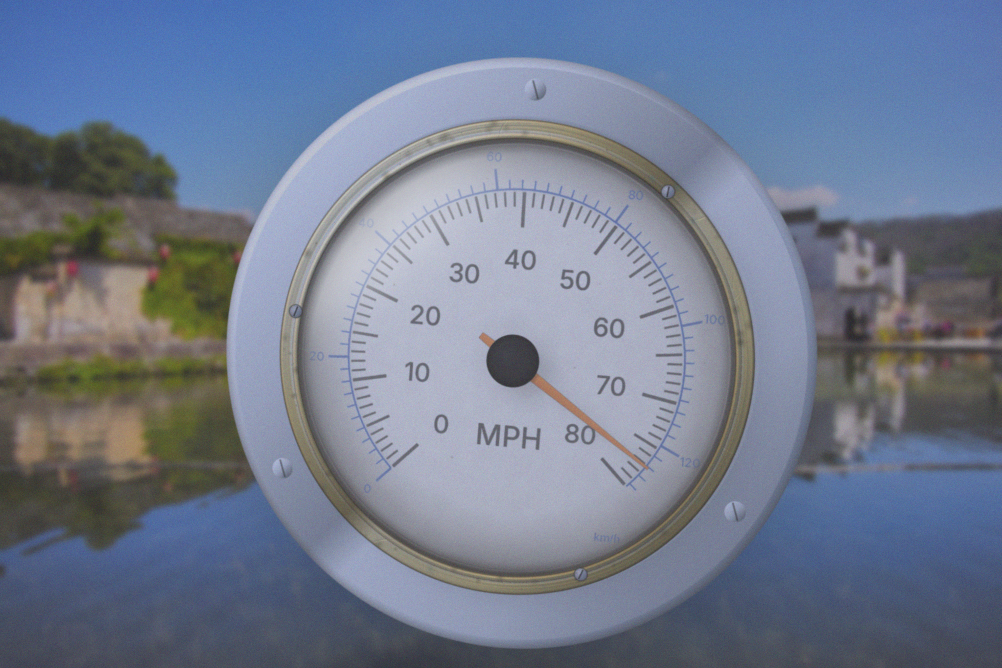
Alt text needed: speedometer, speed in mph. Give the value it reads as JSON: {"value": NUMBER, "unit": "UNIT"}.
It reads {"value": 77, "unit": "mph"}
